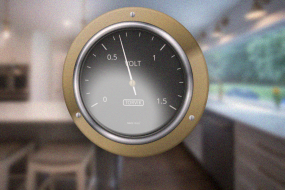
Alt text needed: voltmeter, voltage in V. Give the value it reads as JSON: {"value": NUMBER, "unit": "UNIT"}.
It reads {"value": 0.65, "unit": "V"}
